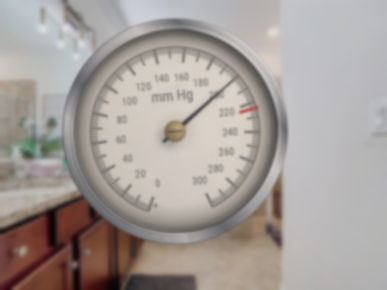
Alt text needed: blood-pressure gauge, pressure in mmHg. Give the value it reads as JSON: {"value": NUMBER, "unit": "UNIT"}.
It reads {"value": 200, "unit": "mmHg"}
